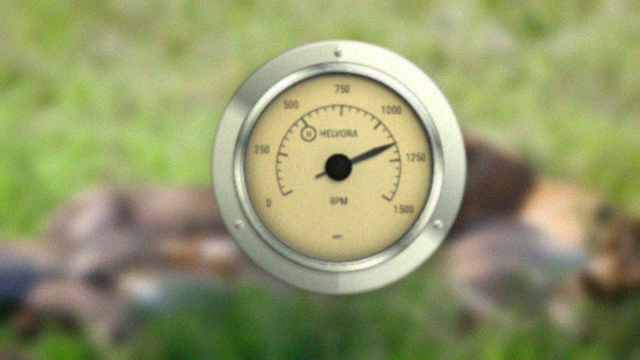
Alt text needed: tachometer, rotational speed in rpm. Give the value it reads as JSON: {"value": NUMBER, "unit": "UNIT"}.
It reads {"value": 1150, "unit": "rpm"}
